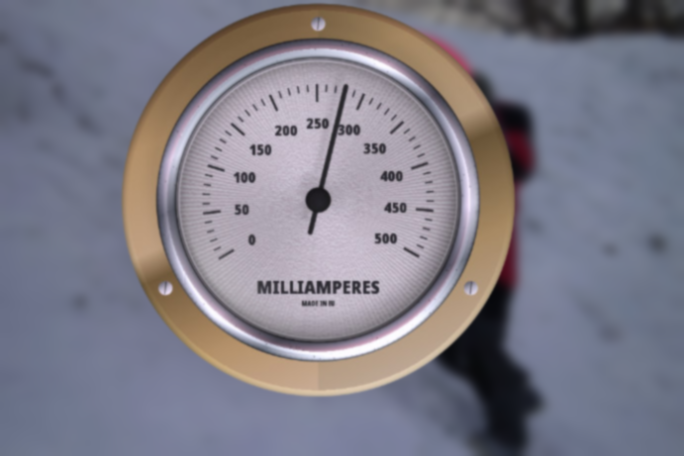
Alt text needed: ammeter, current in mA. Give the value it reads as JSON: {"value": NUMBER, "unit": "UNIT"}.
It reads {"value": 280, "unit": "mA"}
